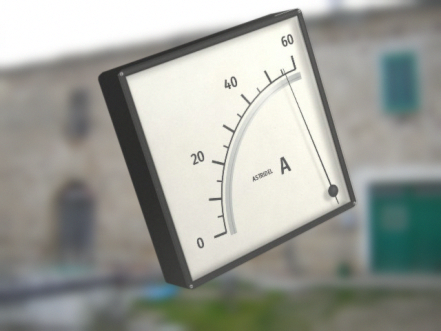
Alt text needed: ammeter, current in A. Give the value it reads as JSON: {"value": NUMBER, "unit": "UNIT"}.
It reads {"value": 55, "unit": "A"}
